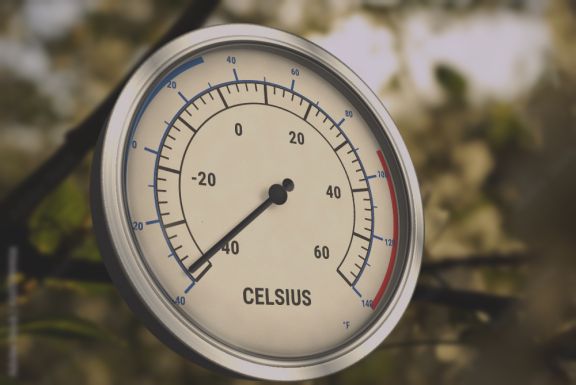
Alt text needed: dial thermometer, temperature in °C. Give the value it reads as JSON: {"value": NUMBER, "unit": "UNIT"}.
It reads {"value": -38, "unit": "°C"}
